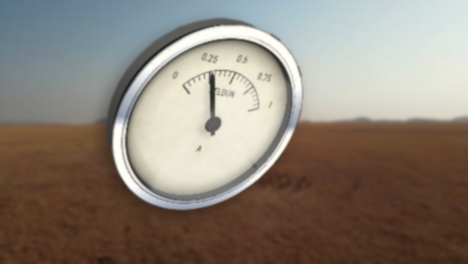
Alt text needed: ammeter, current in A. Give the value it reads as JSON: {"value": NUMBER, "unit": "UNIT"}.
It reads {"value": 0.25, "unit": "A"}
